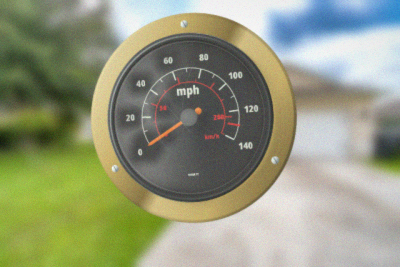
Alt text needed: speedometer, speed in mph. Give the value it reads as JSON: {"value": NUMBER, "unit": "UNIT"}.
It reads {"value": 0, "unit": "mph"}
